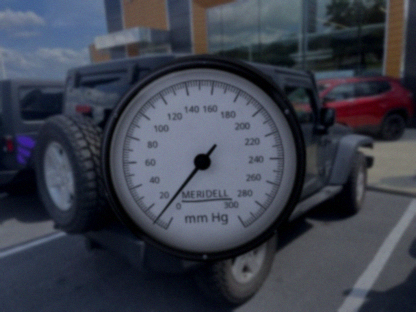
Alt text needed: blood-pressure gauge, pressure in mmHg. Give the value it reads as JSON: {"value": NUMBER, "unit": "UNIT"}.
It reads {"value": 10, "unit": "mmHg"}
